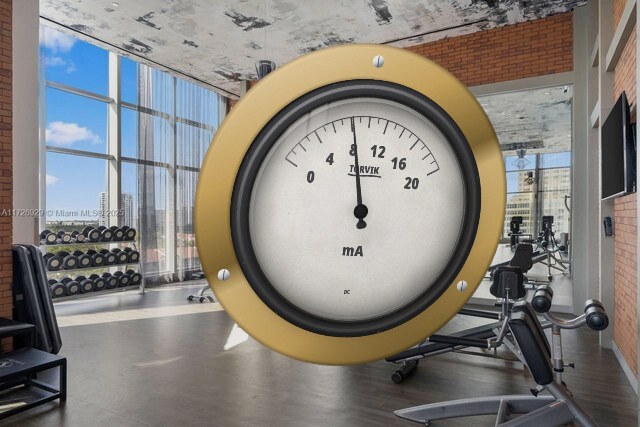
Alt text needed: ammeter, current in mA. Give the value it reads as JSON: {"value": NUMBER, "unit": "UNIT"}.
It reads {"value": 8, "unit": "mA"}
